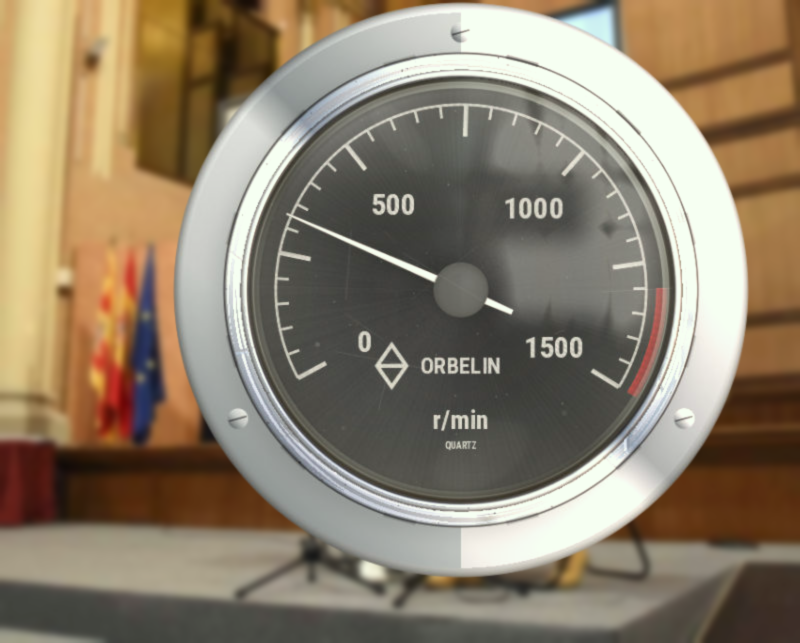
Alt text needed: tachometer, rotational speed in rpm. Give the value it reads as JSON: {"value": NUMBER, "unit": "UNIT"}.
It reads {"value": 325, "unit": "rpm"}
